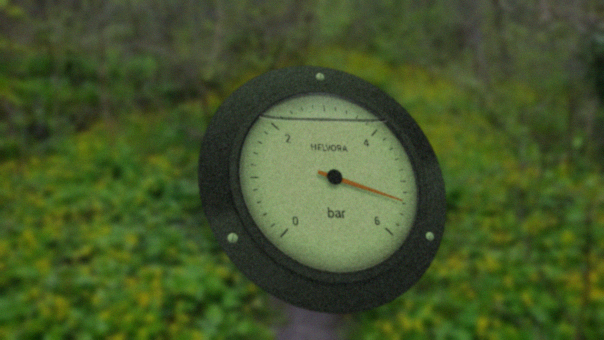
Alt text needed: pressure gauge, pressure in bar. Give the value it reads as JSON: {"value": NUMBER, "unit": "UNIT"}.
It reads {"value": 5.4, "unit": "bar"}
